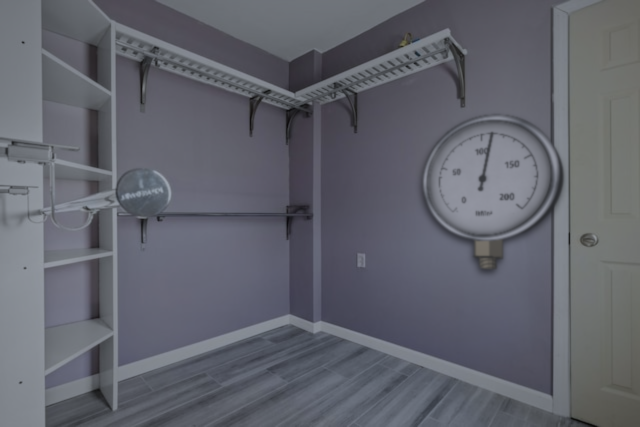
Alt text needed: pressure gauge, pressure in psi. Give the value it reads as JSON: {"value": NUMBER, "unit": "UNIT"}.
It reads {"value": 110, "unit": "psi"}
